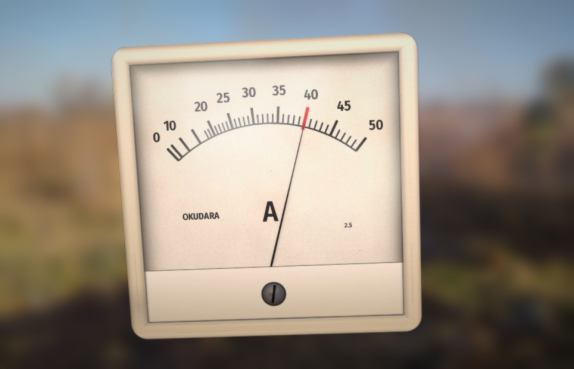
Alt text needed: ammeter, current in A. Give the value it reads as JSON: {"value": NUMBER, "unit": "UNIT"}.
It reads {"value": 40, "unit": "A"}
